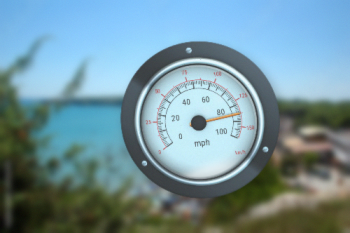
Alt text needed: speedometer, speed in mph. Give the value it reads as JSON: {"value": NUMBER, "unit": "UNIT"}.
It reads {"value": 85, "unit": "mph"}
